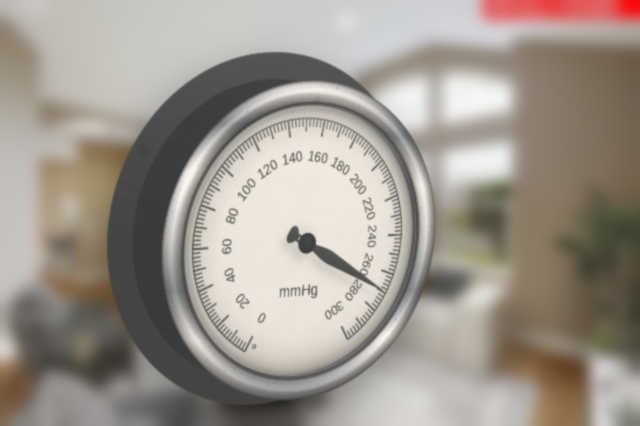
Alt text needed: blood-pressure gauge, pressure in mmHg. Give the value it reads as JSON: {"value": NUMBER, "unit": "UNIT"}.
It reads {"value": 270, "unit": "mmHg"}
